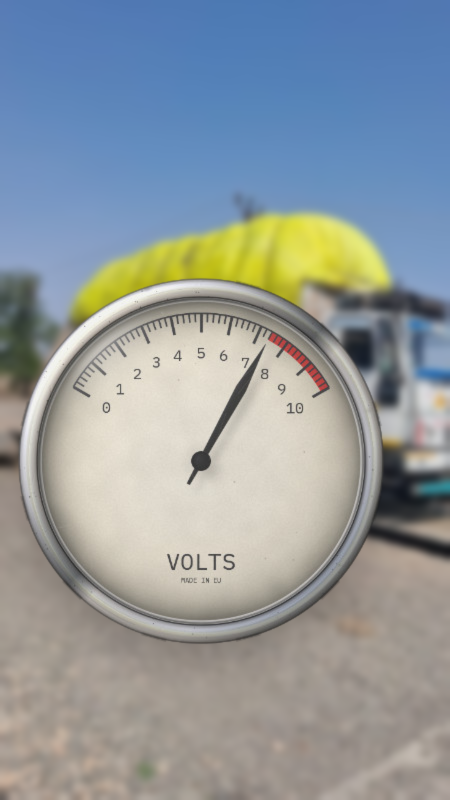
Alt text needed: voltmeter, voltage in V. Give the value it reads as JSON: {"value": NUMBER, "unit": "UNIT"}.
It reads {"value": 7.4, "unit": "V"}
